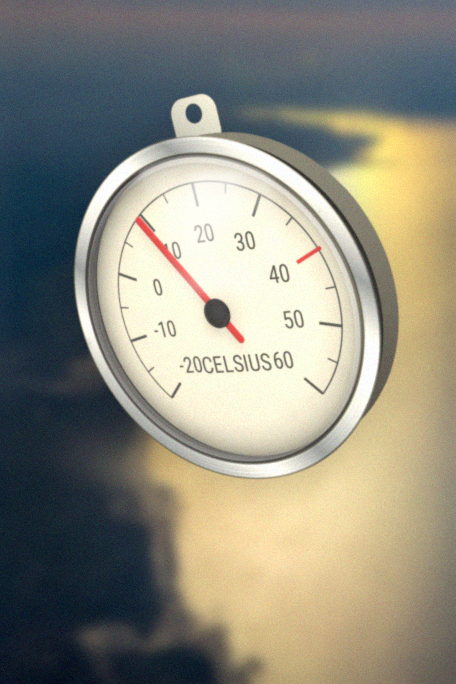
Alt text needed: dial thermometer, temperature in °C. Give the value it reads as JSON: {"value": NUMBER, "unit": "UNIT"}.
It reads {"value": 10, "unit": "°C"}
